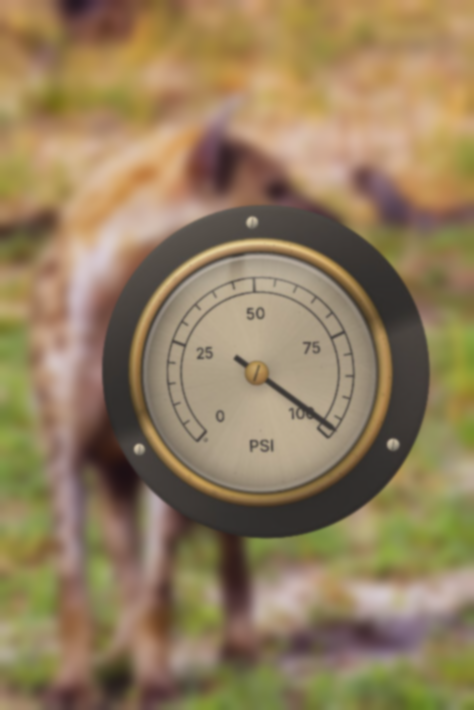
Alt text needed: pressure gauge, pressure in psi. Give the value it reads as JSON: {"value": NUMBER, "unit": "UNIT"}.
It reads {"value": 97.5, "unit": "psi"}
